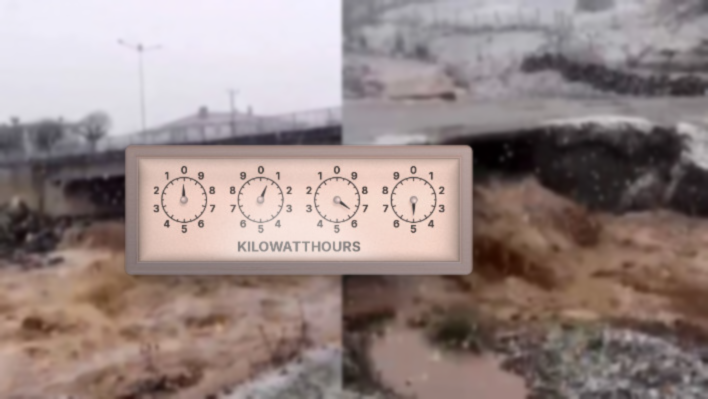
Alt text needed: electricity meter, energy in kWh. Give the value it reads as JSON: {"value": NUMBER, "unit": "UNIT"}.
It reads {"value": 65, "unit": "kWh"}
